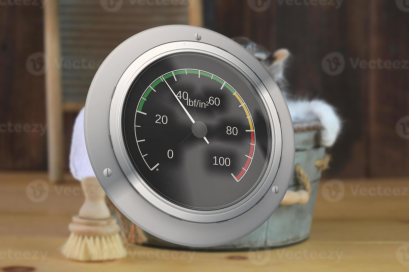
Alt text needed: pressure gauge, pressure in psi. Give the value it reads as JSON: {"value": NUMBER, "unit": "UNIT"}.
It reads {"value": 35, "unit": "psi"}
